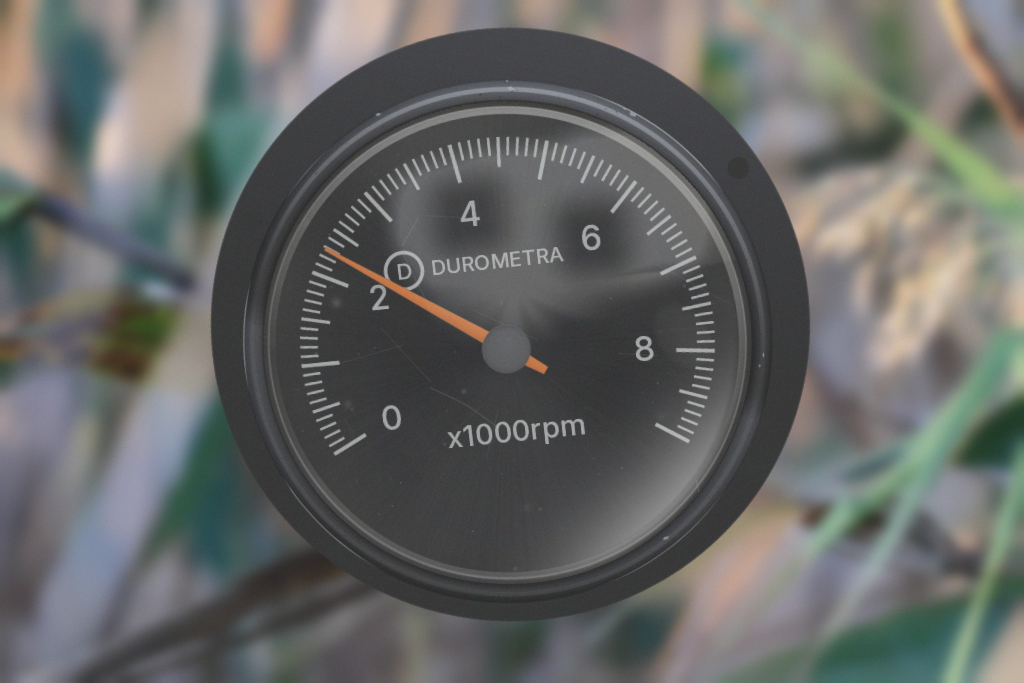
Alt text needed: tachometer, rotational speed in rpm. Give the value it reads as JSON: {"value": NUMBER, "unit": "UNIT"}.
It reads {"value": 2300, "unit": "rpm"}
